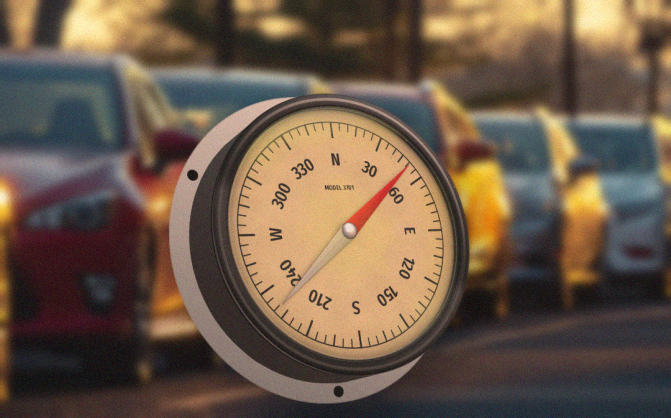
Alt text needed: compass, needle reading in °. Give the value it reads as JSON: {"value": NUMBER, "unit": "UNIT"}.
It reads {"value": 50, "unit": "°"}
